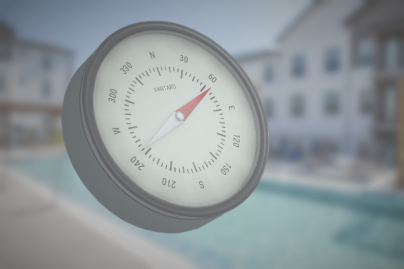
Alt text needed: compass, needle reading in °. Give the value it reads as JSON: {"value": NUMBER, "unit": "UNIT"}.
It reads {"value": 65, "unit": "°"}
